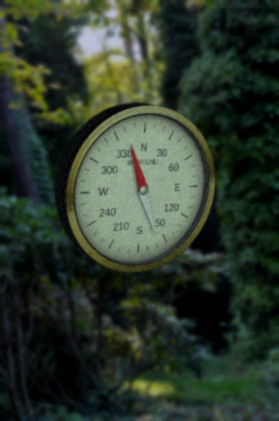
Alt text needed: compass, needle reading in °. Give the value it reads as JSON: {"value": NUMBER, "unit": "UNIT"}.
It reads {"value": 340, "unit": "°"}
